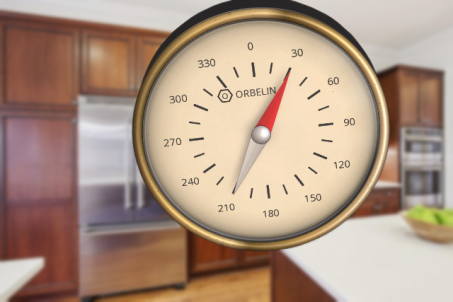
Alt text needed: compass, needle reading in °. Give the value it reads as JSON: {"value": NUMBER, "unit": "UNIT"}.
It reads {"value": 30, "unit": "°"}
